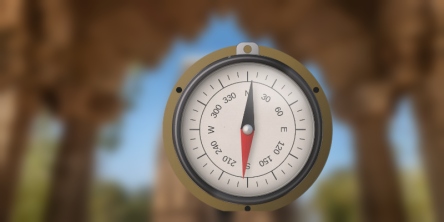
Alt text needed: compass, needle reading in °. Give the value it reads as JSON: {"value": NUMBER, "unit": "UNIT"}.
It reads {"value": 185, "unit": "°"}
